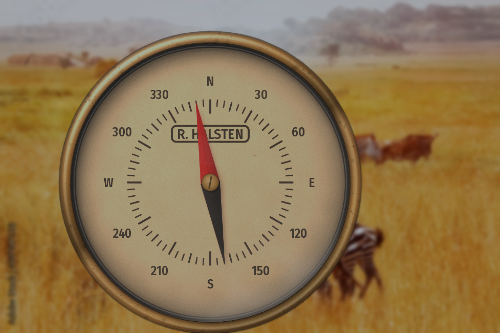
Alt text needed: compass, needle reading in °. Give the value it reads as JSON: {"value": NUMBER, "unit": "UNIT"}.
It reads {"value": 350, "unit": "°"}
